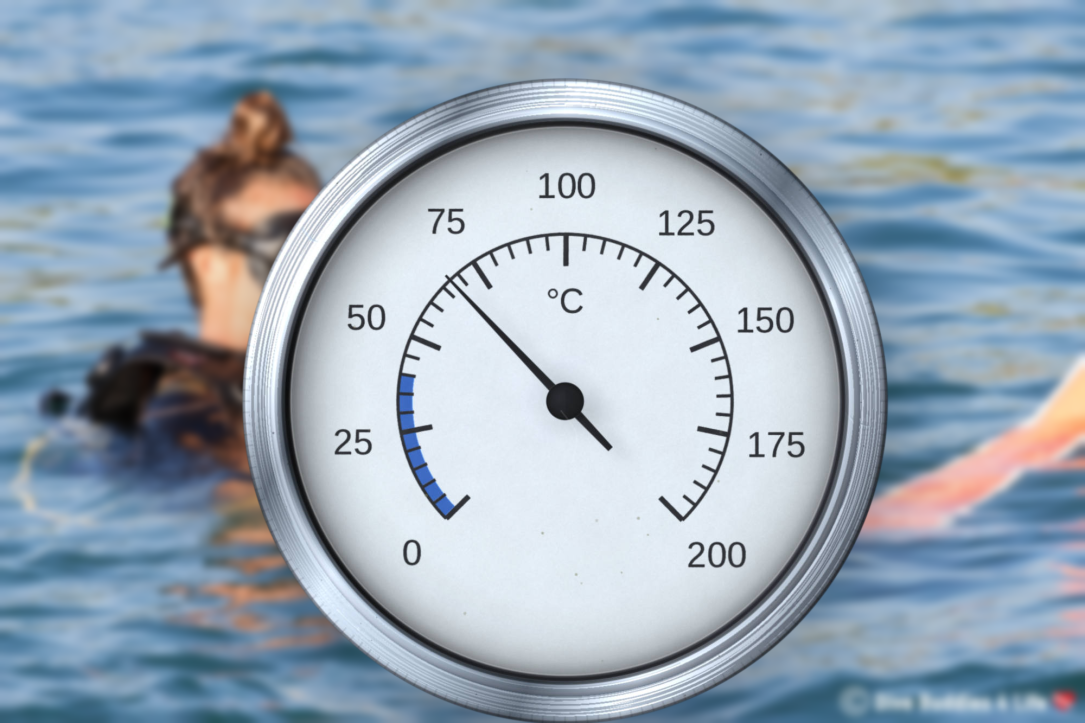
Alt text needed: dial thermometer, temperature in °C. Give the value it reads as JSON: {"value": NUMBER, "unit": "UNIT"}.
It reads {"value": 67.5, "unit": "°C"}
